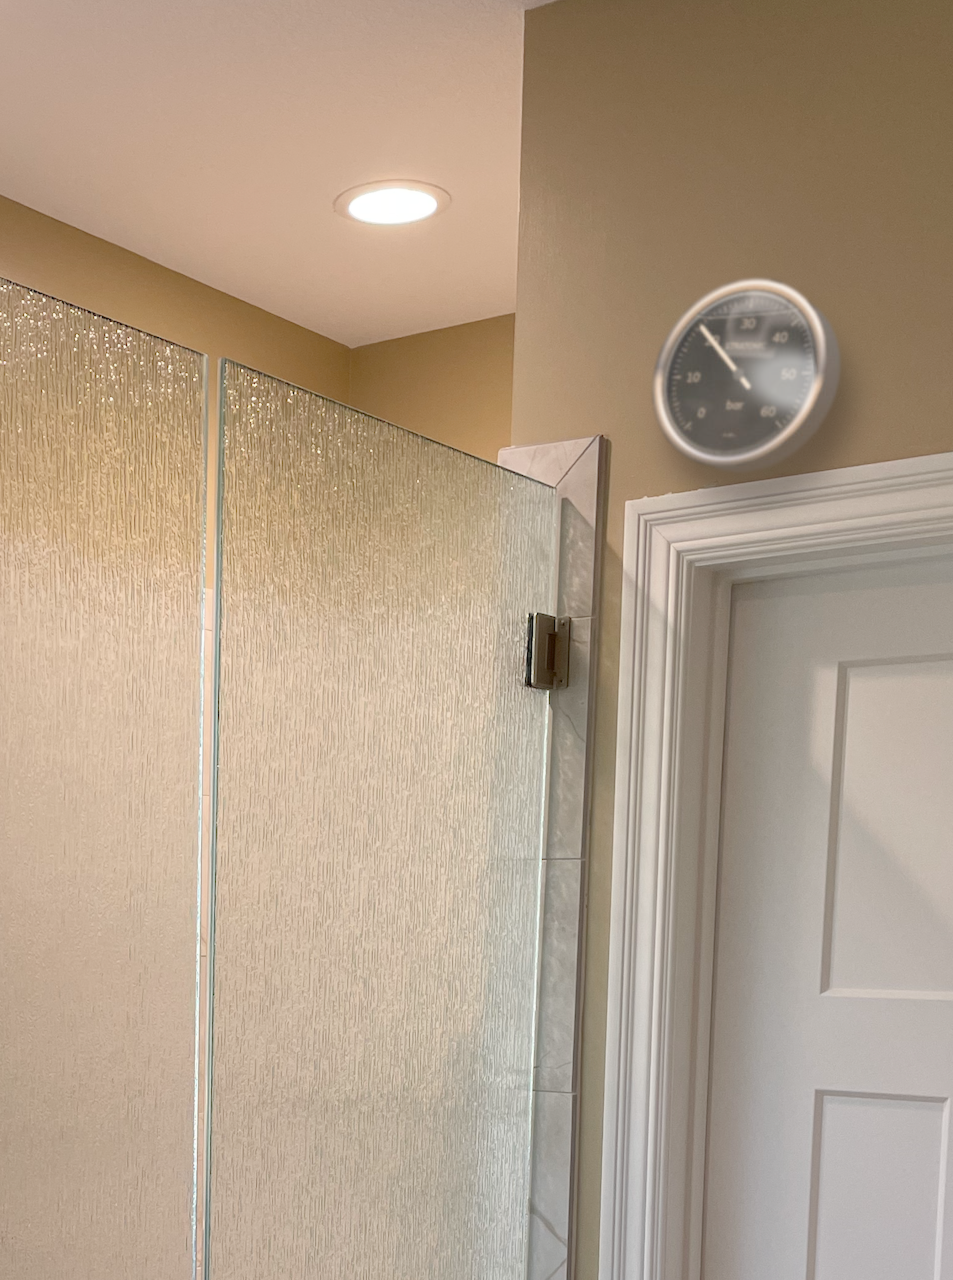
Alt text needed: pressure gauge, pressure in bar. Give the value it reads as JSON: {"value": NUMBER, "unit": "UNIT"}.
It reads {"value": 20, "unit": "bar"}
